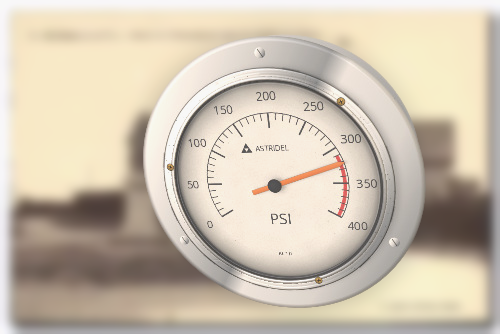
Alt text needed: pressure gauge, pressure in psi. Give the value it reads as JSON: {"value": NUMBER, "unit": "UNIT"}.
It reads {"value": 320, "unit": "psi"}
